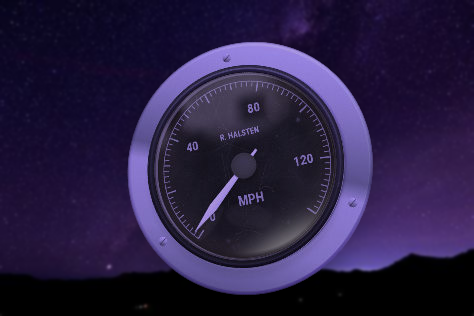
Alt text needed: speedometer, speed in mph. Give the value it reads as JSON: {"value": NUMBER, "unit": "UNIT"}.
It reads {"value": 2, "unit": "mph"}
